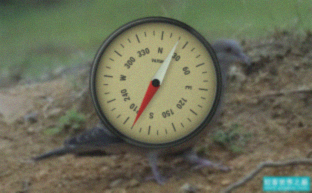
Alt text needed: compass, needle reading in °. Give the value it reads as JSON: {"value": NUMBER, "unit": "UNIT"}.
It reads {"value": 200, "unit": "°"}
